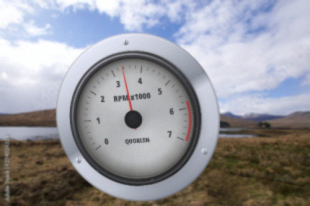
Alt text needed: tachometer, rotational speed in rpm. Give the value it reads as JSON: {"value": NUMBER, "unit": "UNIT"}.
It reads {"value": 3400, "unit": "rpm"}
